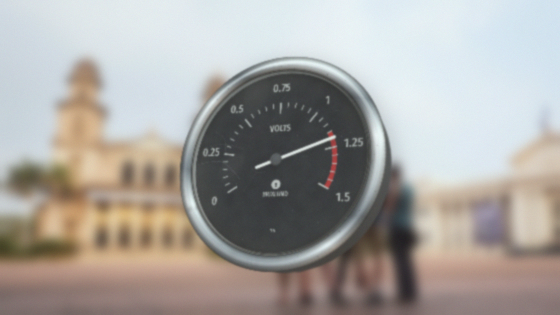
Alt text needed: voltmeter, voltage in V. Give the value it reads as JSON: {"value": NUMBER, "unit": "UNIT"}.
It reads {"value": 1.2, "unit": "V"}
